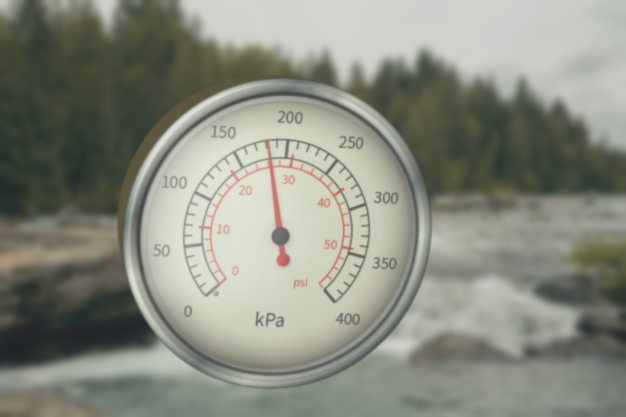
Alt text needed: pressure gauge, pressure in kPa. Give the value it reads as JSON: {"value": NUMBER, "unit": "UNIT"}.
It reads {"value": 180, "unit": "kPa"}
